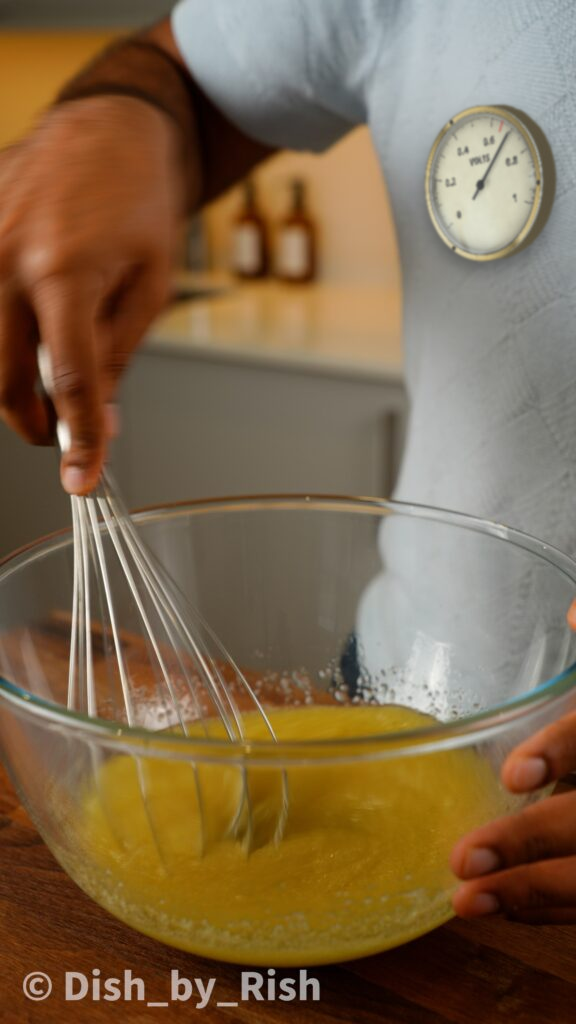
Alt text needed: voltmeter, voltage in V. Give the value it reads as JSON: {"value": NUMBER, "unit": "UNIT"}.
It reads {"value": 0.7, "unit": "V"}
